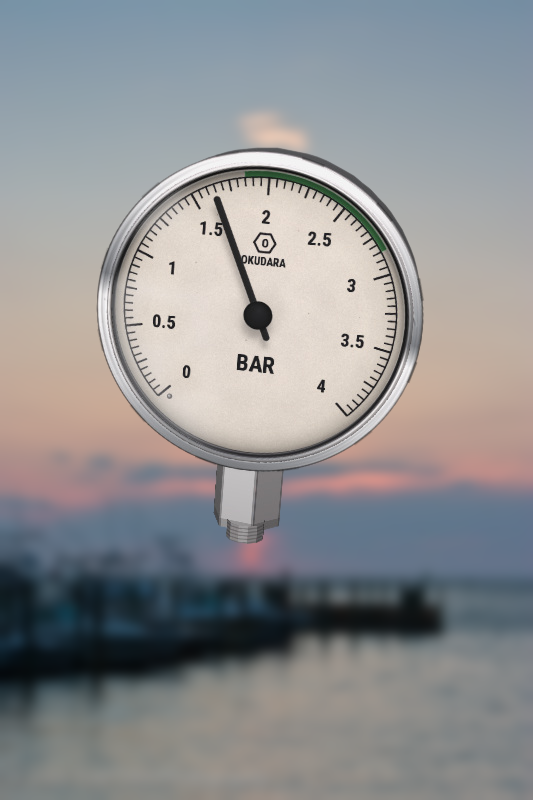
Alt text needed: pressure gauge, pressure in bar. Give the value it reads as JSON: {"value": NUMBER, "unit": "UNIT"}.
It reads {"value": 1.65, "unit": "bar"}
